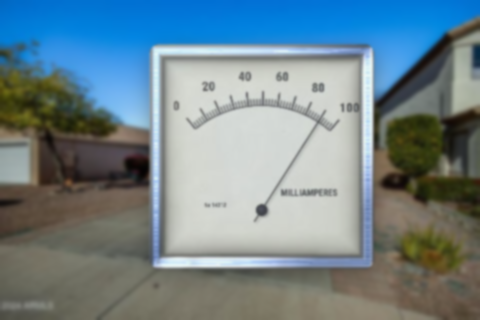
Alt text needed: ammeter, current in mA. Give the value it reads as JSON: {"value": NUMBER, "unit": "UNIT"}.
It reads {"value": 90, "unit": "mA"}
